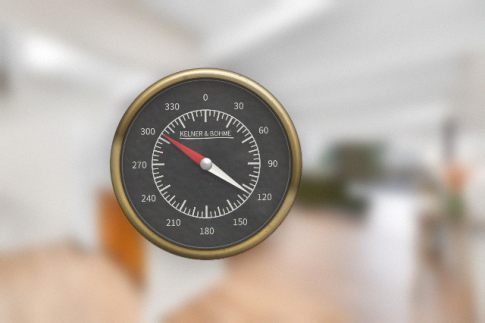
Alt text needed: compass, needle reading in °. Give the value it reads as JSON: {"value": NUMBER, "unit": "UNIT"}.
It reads {"value": 305, "unit": "°"}
